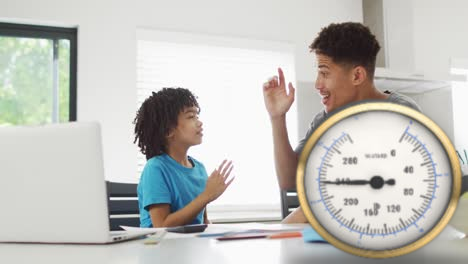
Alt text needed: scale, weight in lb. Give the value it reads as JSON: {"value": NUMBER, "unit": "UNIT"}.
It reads {"value": 240, "unit": "lb"}
